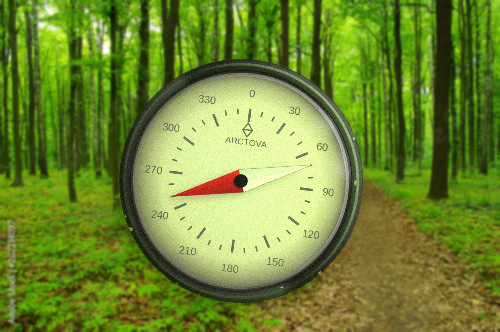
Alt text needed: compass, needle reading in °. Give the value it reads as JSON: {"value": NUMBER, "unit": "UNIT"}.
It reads {"value": 250, "unit": "°"}
